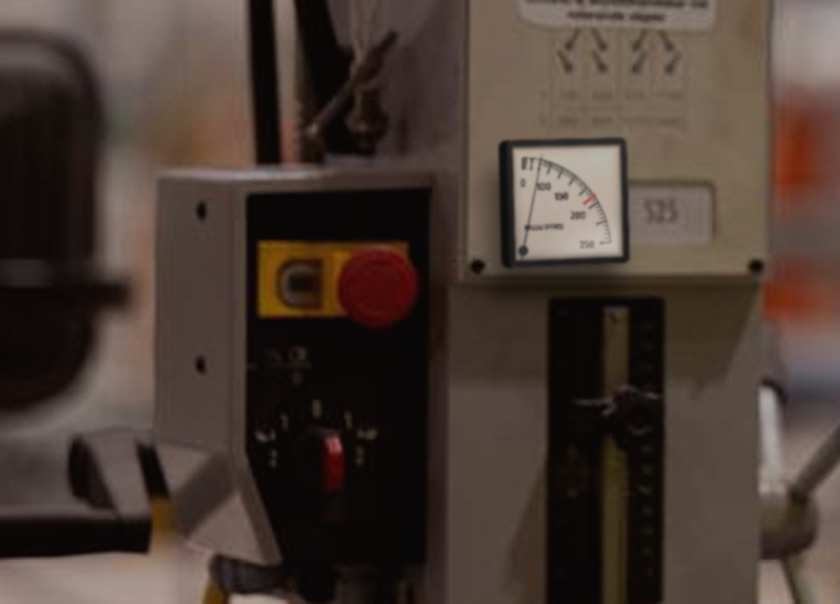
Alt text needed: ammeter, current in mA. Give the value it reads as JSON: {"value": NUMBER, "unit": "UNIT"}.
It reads {"value": 75, "unit": "mA"}
